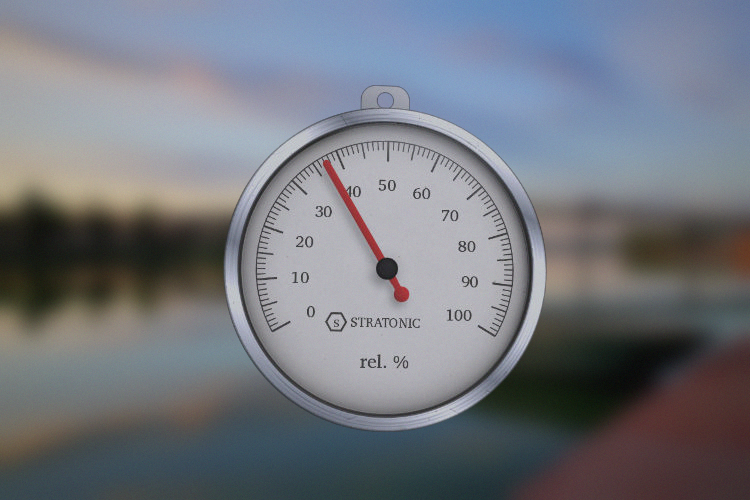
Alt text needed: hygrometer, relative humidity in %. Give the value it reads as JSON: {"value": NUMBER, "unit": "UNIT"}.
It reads {"value": 37, "unit": "%"}
